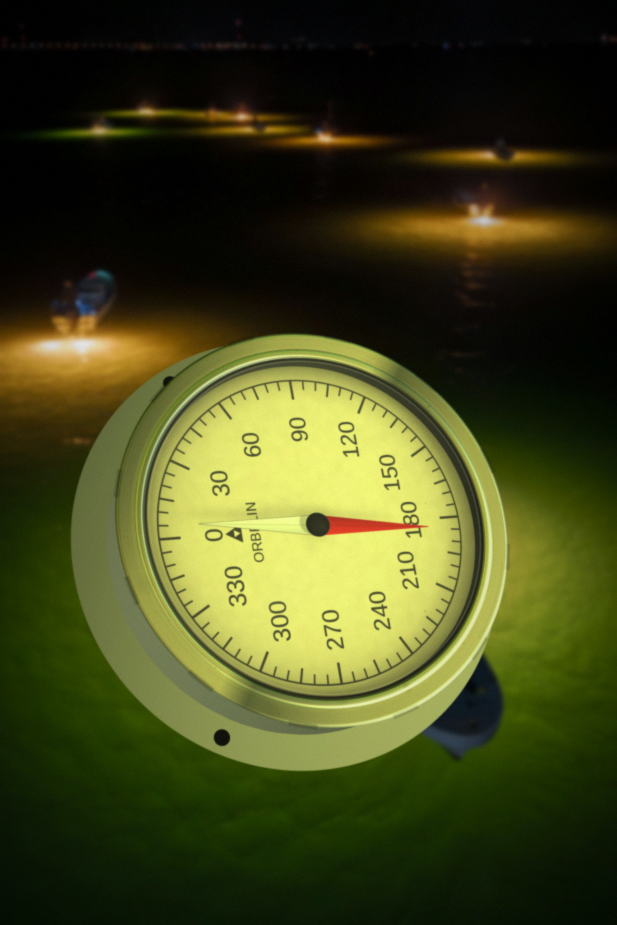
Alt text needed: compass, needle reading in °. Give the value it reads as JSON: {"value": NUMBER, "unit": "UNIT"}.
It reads {"value": 185, "unit": "°"}
